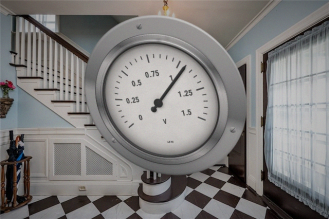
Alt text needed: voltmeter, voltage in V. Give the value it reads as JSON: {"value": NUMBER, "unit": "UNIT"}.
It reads {"value": 1.05, "unit": "V"}
